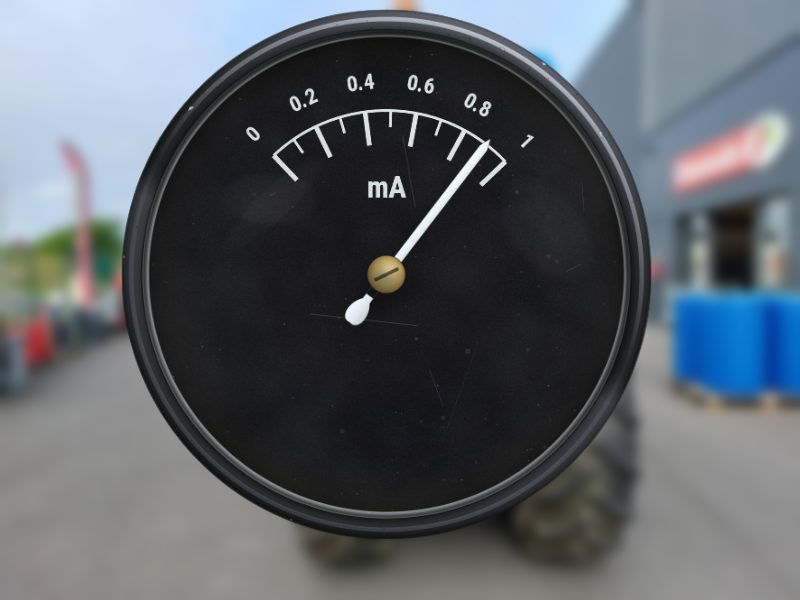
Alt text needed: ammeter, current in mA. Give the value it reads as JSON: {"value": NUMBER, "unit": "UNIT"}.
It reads {"value": 0.9, "unit": "mA"}
